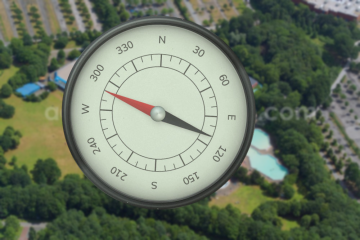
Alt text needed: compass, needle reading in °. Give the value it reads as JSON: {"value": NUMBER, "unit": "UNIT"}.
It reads {"value": 290, "unit": "°"}
